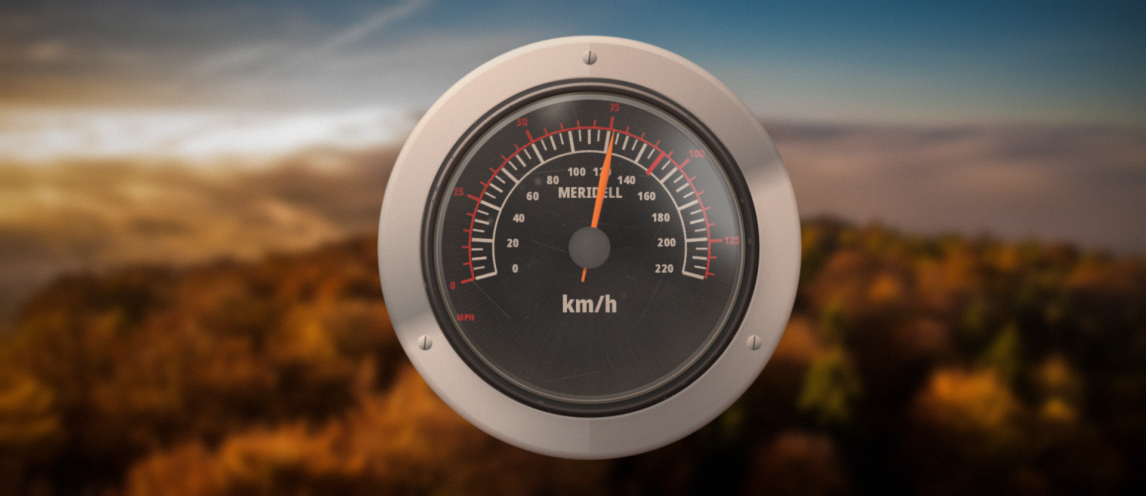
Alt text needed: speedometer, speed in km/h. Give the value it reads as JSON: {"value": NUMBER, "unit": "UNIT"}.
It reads {"value": 122.5, "unit": "km/h"}
